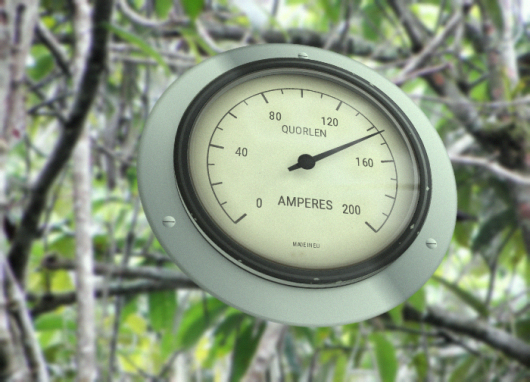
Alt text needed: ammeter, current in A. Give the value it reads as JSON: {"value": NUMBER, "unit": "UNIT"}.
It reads {"value": 145, "unit": "A"}
